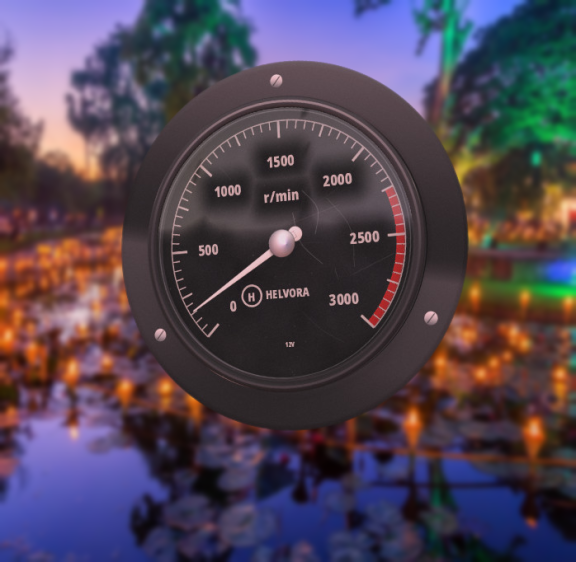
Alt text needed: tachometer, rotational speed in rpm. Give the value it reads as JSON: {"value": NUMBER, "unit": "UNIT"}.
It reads {"value": 150, "unit": "rpm"}
